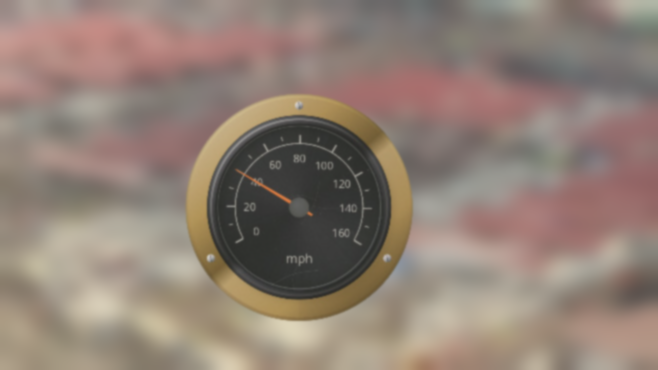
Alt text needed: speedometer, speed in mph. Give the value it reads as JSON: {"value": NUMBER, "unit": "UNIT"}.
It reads {"value": 40, "unit": "mph"}
